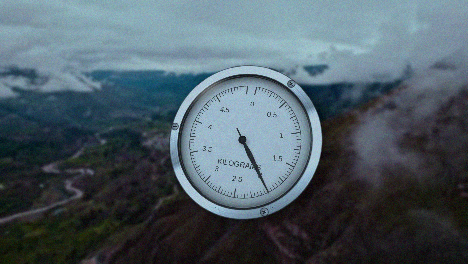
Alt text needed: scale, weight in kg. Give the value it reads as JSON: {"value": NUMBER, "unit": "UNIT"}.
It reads {"value": 2, "unit": "kg"}
